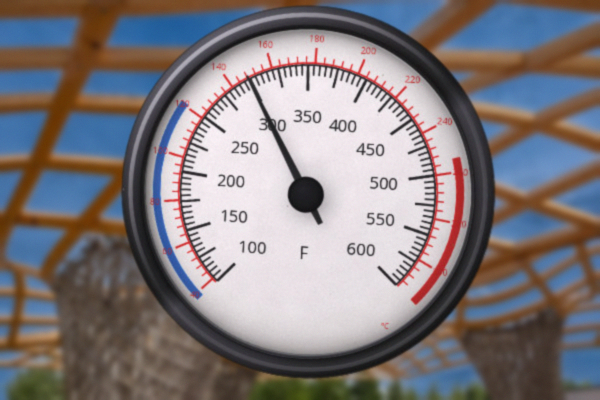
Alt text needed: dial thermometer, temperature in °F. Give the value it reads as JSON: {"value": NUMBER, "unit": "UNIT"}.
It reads {"value": 300, "unit": "°F"}
